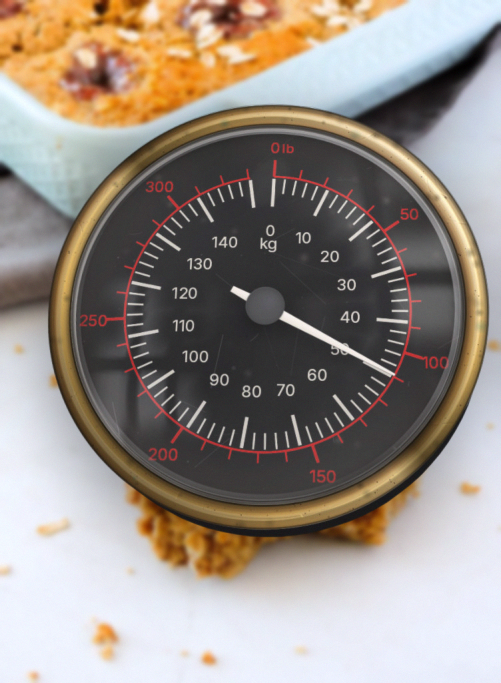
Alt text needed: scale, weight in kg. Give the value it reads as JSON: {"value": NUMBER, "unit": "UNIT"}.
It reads {"value": 50, "unit": "kg"}
